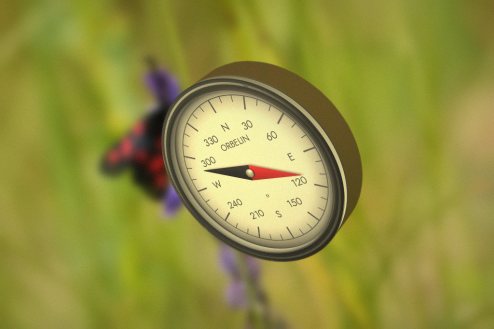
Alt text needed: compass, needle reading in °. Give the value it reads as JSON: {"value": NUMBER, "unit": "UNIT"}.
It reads {"value": 110, "unit": "°"}
